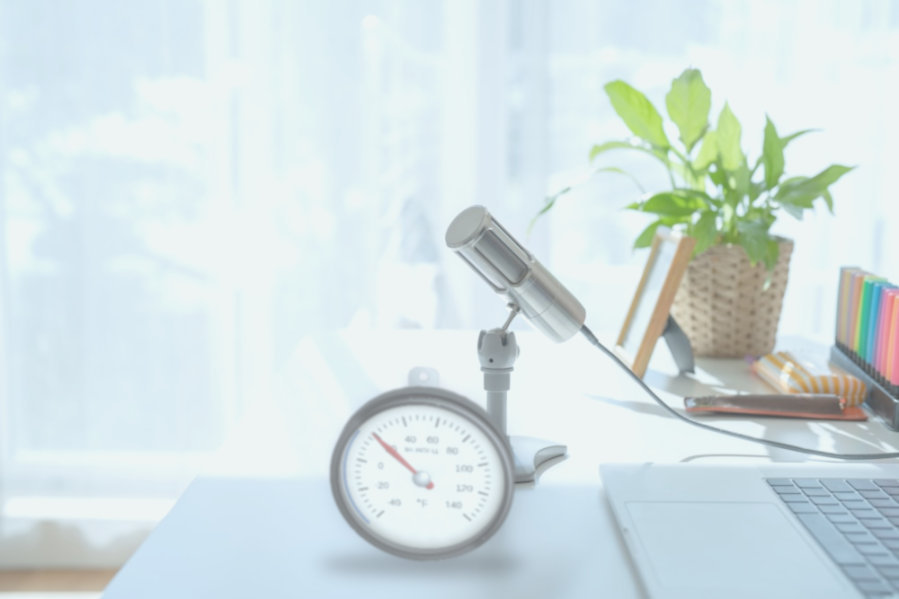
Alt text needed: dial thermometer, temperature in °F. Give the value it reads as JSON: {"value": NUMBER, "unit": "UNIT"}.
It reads {"value": 20, "unit": "°F"}
